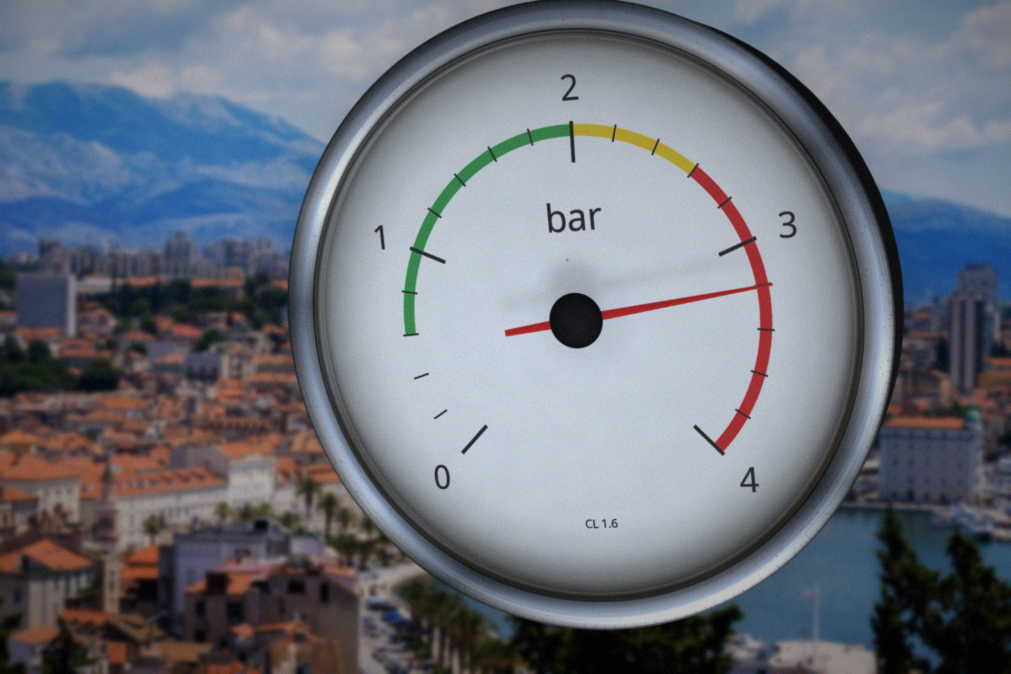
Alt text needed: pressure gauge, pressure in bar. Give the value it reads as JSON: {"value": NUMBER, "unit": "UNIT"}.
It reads {"value": 3.2, "unit": "bar"}
